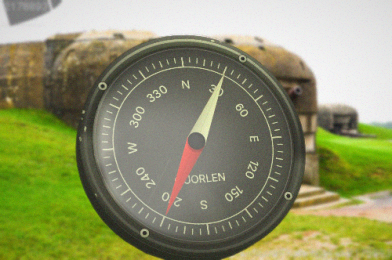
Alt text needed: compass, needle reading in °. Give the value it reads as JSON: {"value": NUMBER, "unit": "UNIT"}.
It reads {"value": 210, "unit": "°"}
